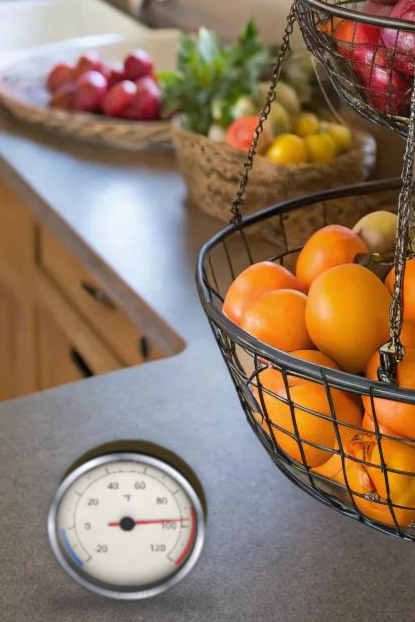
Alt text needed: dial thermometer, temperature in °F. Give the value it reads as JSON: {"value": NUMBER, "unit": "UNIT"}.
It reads {"value": 95, "unit": "°F"}
